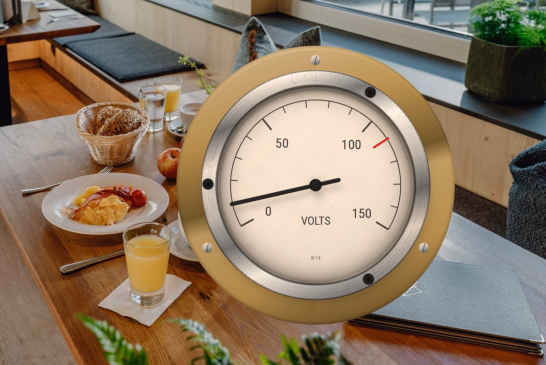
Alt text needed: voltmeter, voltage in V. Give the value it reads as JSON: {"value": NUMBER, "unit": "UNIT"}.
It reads {"value": 10, "unit": "V"}
